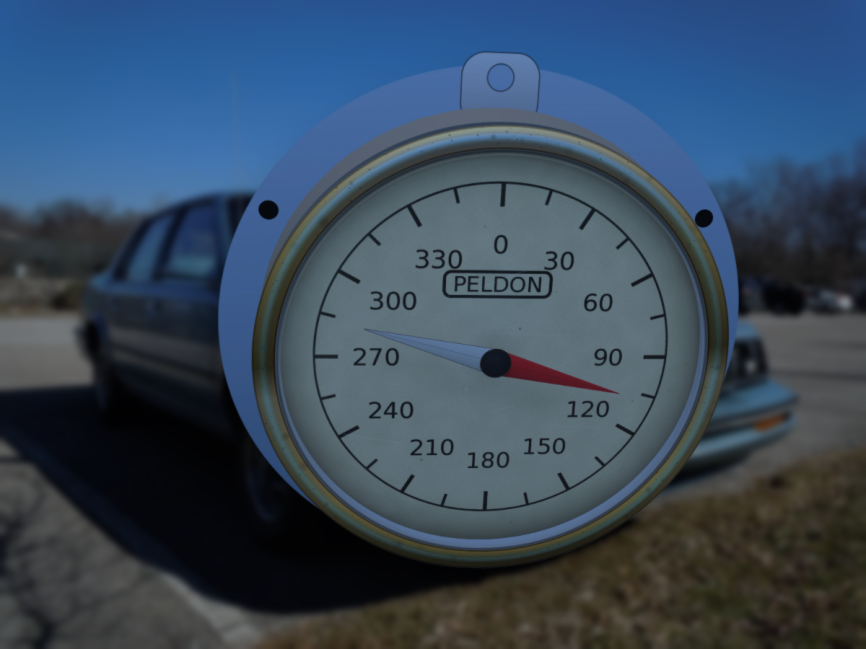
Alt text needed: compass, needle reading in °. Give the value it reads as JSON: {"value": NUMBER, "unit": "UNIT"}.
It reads {"value": 105, "unit": "°"}
